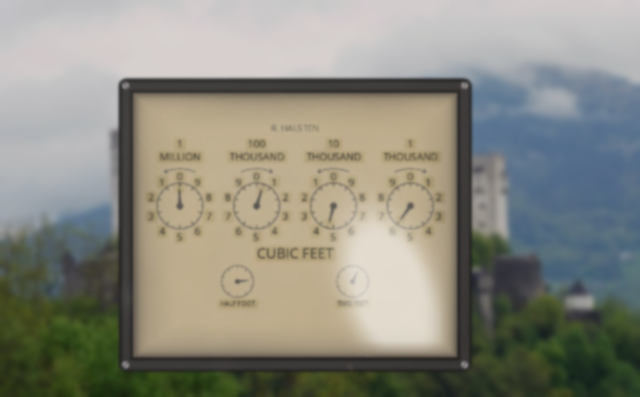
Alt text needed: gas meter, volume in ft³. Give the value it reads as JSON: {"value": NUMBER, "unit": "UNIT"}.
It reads {"value": 4600, "unit": "ft³"}
